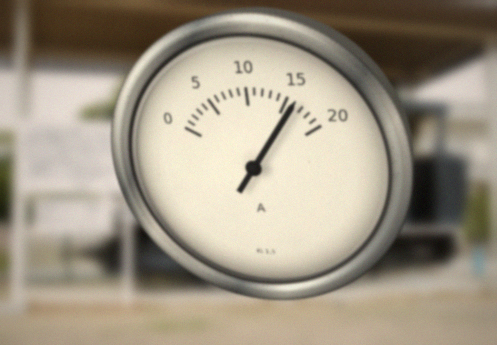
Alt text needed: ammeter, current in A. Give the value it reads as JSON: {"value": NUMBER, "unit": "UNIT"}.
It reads {"value": 16, "unit": "A"}
